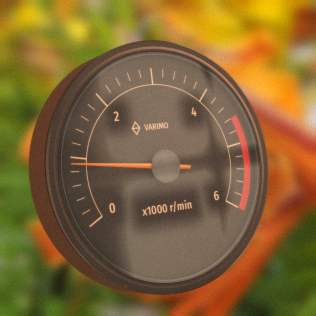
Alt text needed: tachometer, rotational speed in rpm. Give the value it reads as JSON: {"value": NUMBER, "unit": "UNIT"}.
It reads {"value": 900, "unit": "rpm"}
